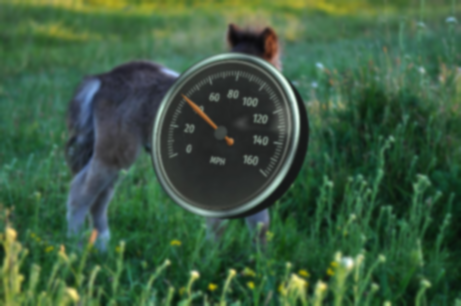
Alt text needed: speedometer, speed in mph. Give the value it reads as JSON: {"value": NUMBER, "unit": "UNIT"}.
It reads {"value": 40, "unit": "mph"}
